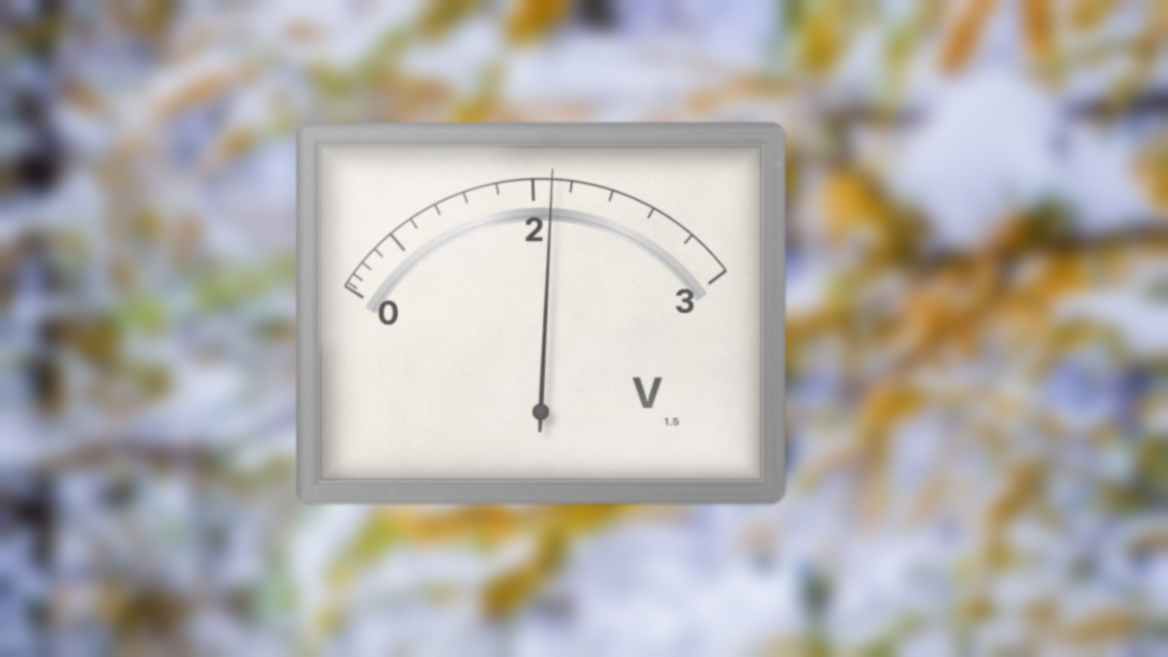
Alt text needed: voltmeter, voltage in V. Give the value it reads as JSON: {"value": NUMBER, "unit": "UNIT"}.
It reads {"value": 2.1, "unit": "V"}
